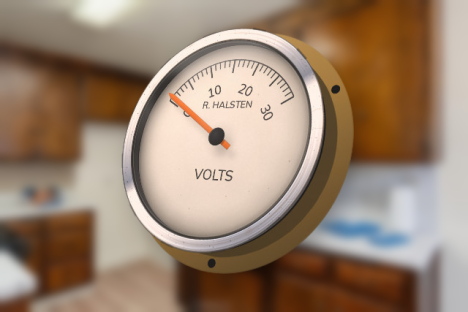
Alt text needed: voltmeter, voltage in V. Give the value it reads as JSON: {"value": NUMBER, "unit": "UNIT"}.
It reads {"value": 1, "unit": "V"}
